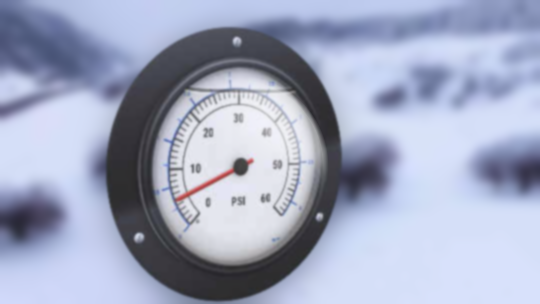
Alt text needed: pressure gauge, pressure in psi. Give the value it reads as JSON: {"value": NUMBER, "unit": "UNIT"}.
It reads {"value": 5, "unit": "psi"}
